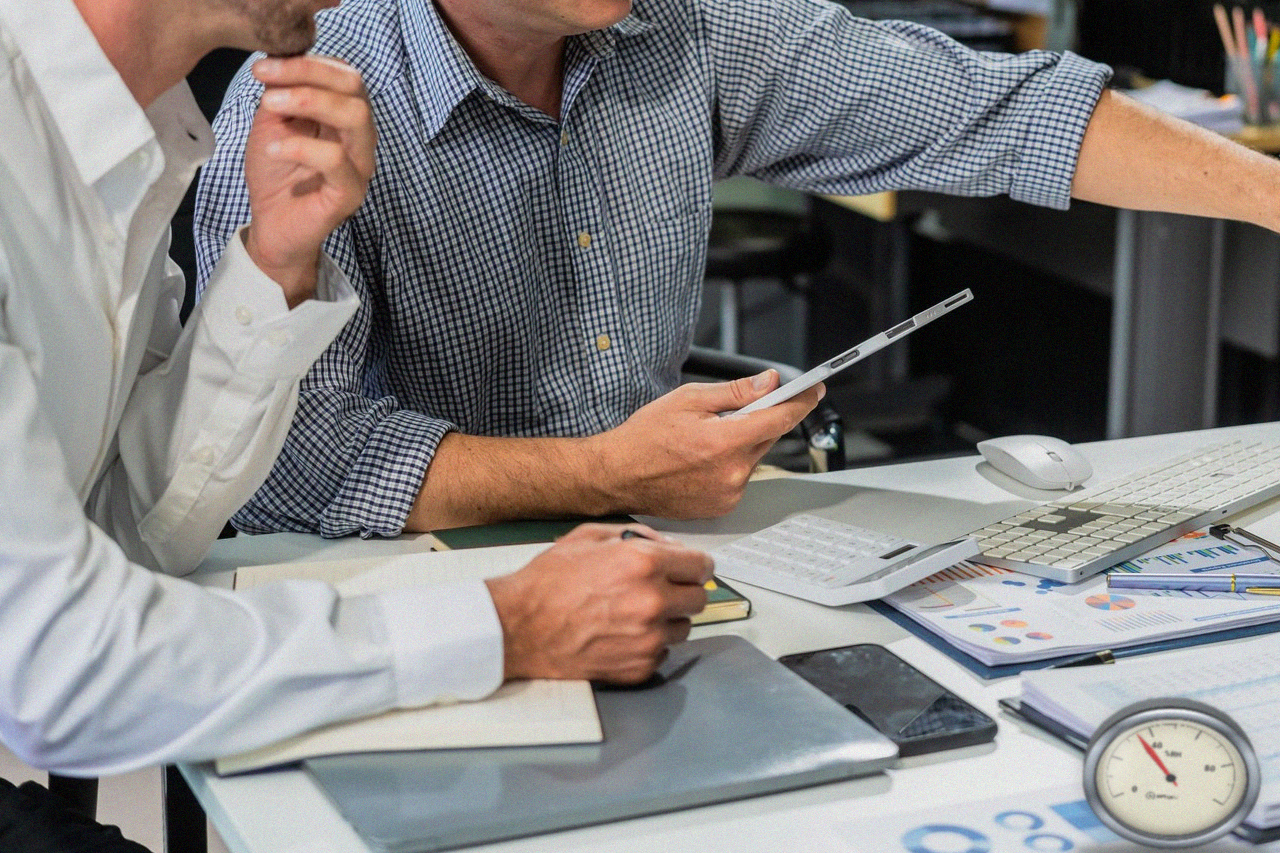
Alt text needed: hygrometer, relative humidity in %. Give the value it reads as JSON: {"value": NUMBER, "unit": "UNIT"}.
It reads {"value": 35, "unit": "%"}
